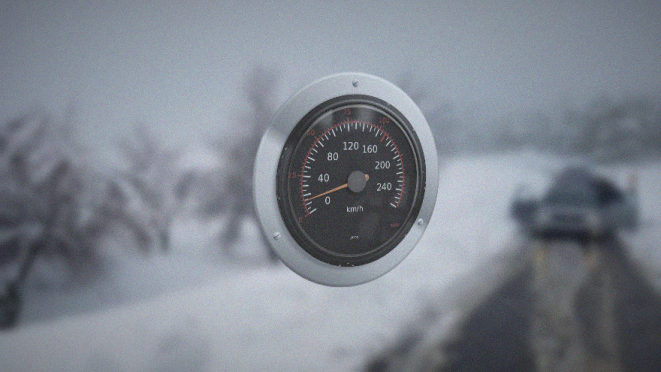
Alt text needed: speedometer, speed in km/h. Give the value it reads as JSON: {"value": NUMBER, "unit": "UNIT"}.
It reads {"value": 15, "unit": "km/h"}
